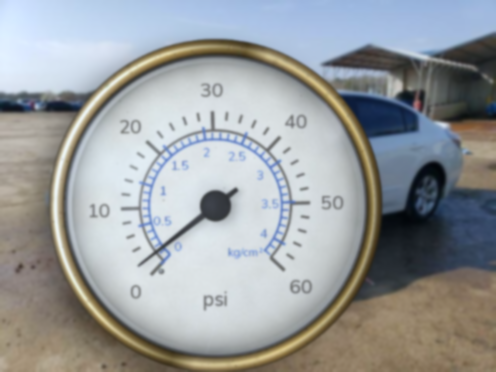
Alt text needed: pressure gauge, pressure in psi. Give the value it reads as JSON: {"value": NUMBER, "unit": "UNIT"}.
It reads {"value": 2, "unit": "psi"}
